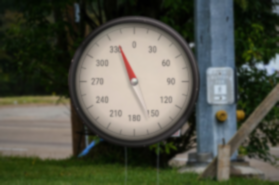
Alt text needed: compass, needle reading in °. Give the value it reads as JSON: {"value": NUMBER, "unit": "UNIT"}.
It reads {"value": 337.5, "unit": "°"}
